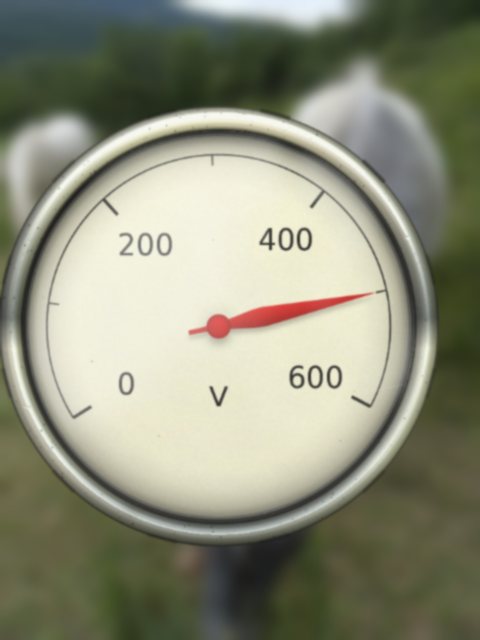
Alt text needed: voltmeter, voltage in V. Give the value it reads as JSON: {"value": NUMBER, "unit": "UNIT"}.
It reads {"value": 500, "unit": "V"}
